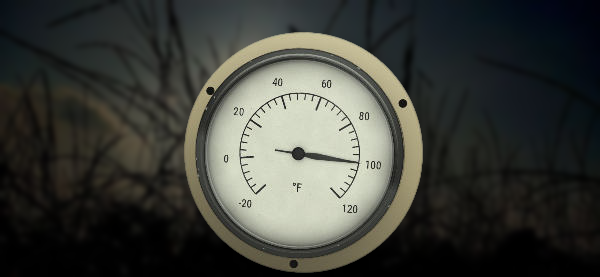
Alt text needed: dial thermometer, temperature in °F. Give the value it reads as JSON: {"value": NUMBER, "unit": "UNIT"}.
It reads {"value": 100, "unit": "°F"}
